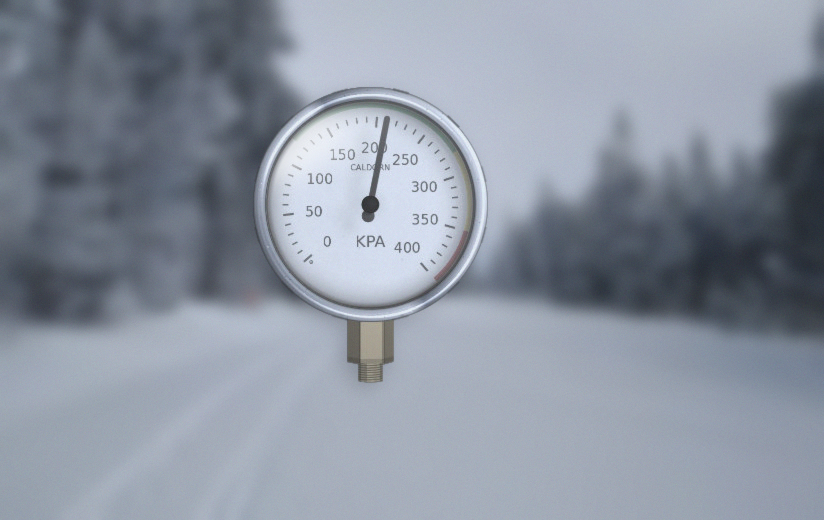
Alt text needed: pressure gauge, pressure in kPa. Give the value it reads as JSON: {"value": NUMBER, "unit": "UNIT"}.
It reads {"value": 210, "unit": "kPa"}
